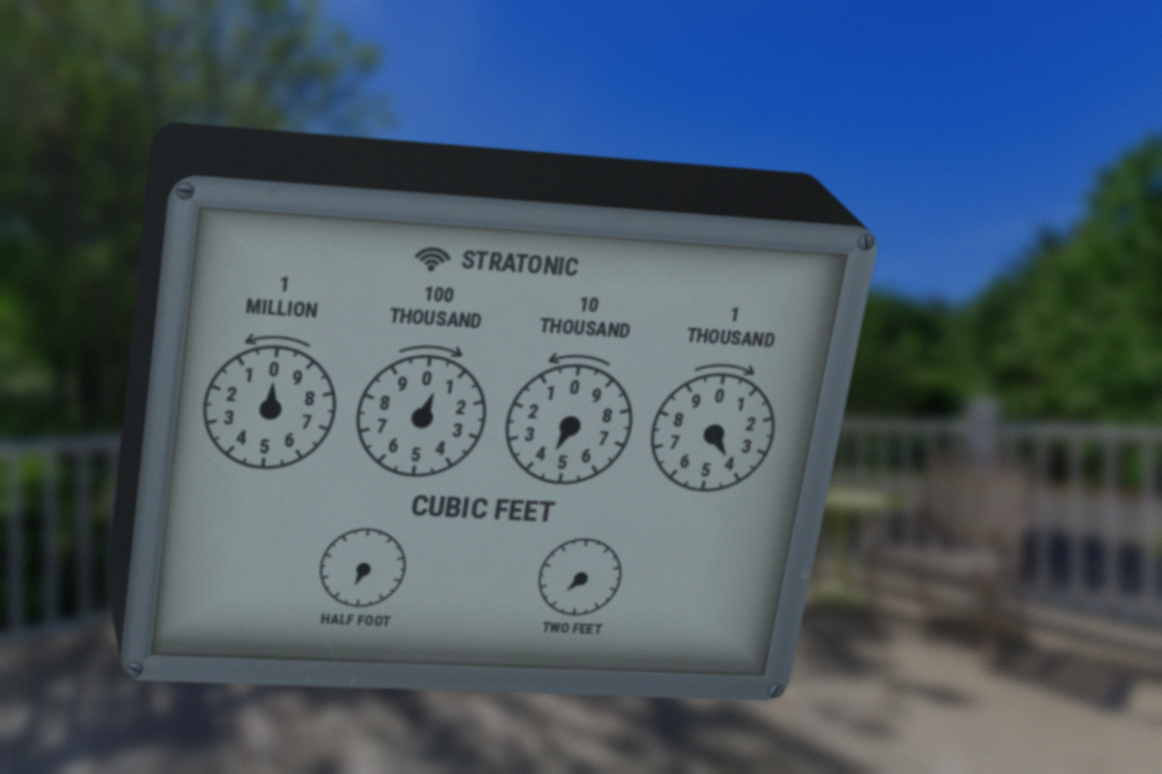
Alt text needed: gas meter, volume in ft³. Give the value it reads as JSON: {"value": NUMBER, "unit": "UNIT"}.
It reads {"value": 4400, "unit": "ft³"}
